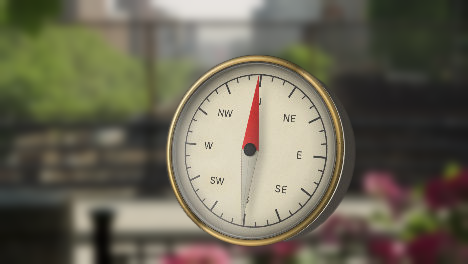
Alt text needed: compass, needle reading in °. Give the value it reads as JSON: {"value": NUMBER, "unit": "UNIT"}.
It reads {"value": 0, "unit": "°"}
